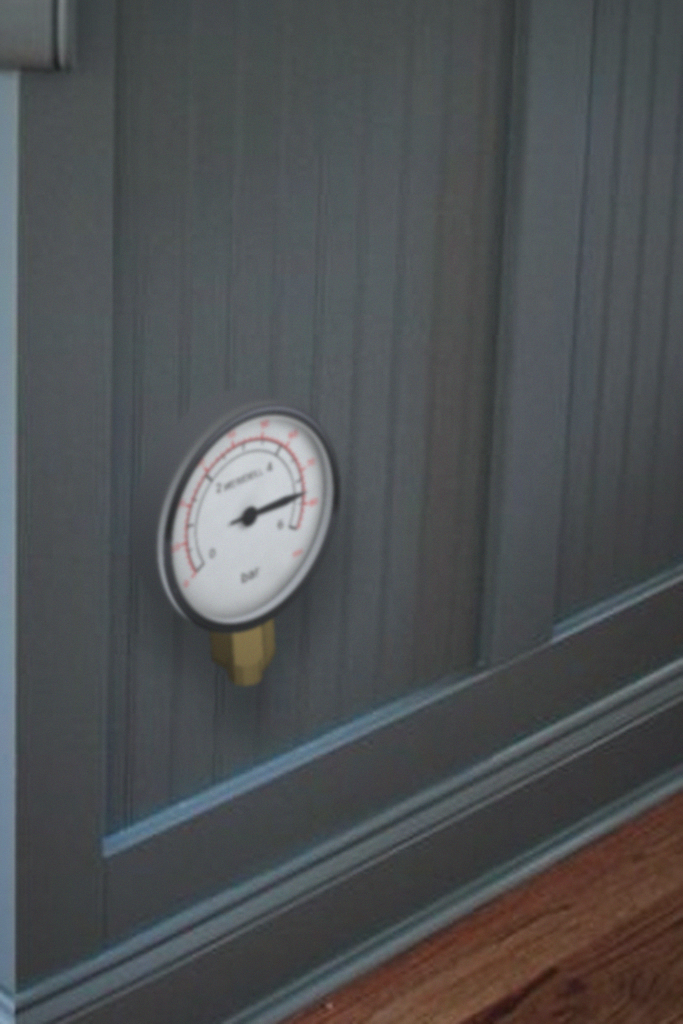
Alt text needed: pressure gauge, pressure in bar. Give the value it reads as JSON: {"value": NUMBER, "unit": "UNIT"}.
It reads {"value": 5.25, "unit": "bar"}
